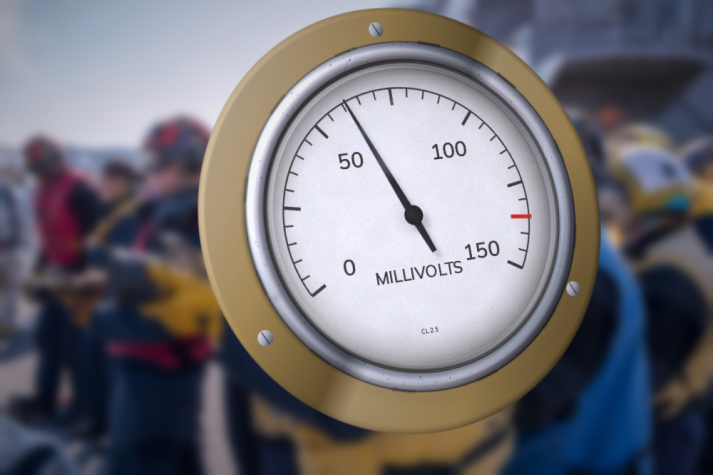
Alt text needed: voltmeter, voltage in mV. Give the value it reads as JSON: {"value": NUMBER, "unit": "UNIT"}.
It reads {"value": 60, "unit": "mV"}
